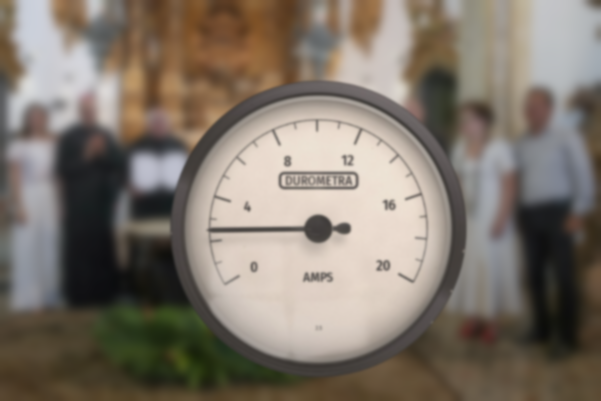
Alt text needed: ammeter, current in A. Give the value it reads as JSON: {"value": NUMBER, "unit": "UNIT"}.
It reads {"value": 2.5, "unit": "A"}
